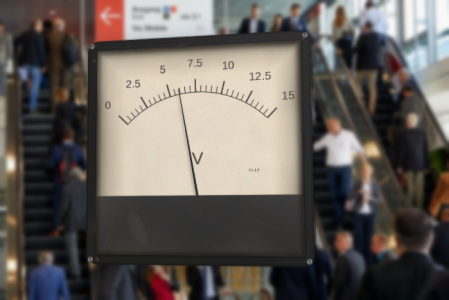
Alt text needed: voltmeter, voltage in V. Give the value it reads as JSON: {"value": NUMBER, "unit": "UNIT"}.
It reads {"value": 6, "unit": "V"}
